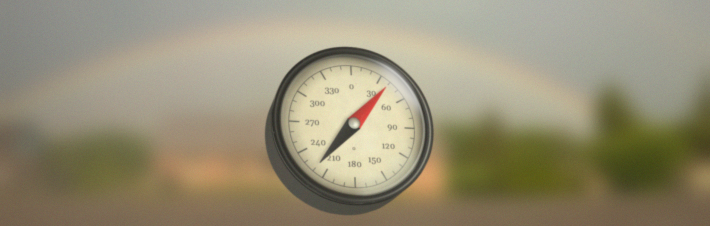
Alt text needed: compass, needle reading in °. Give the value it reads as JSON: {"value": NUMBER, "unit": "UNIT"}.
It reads {"value": 40, "unit": "°"}
